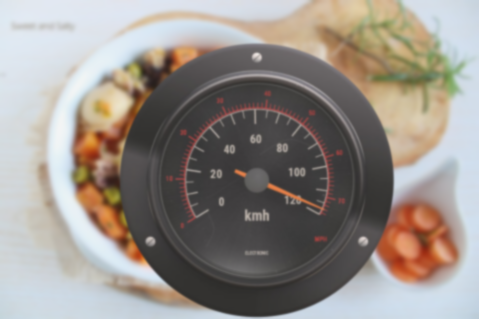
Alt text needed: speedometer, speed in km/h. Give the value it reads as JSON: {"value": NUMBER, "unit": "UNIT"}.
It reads {"value": 117.5, "unit": "km/h"}
